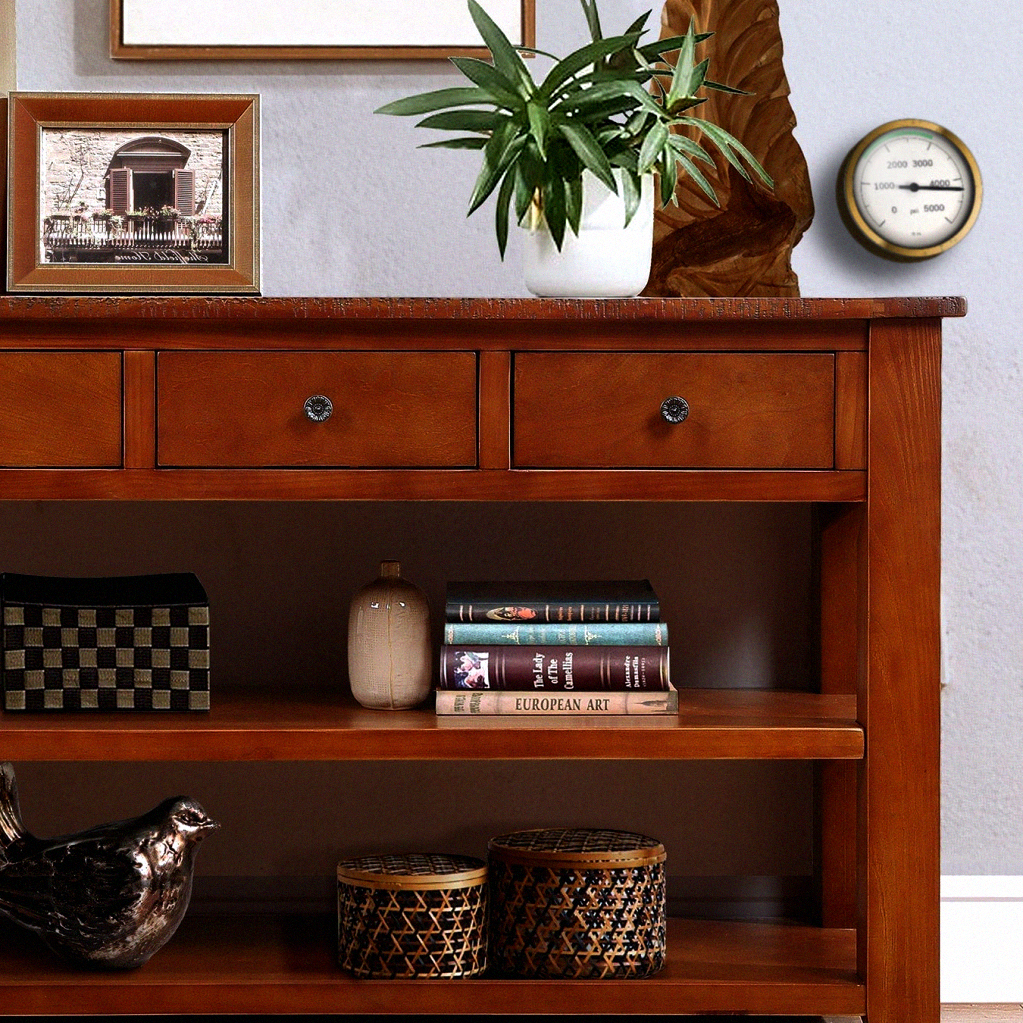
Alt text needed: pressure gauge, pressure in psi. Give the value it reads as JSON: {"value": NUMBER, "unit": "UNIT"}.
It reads {"value": 4250, "unit": "psi"}
